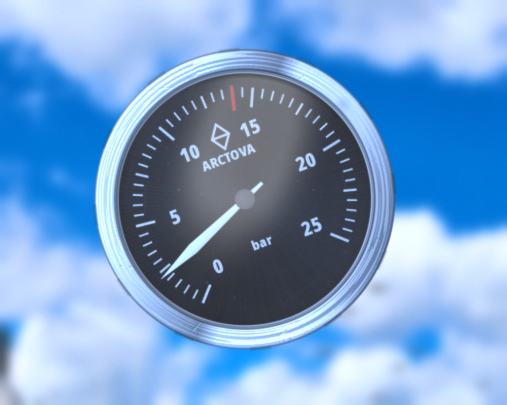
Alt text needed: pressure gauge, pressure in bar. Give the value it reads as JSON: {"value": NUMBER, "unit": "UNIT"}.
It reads {"value": 2.25, "unit": "bar"}
